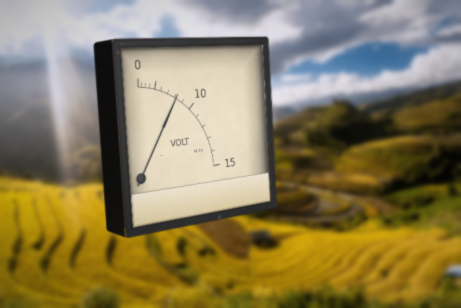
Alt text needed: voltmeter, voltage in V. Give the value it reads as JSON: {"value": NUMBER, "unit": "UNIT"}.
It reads {"value": 8, "unit": "V"}
